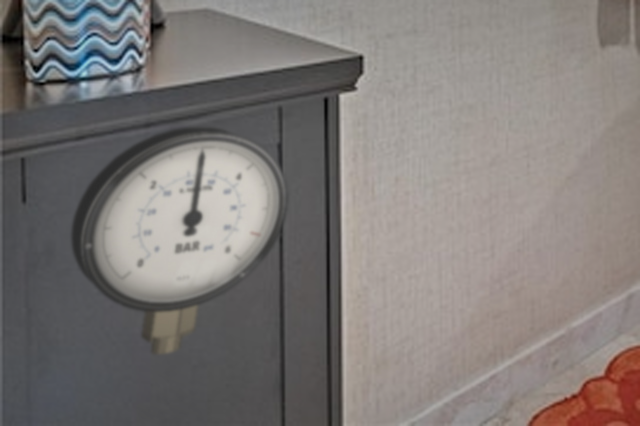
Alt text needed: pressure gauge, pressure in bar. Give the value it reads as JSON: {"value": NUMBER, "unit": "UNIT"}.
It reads {"value": 3, "unit": "bar"}
